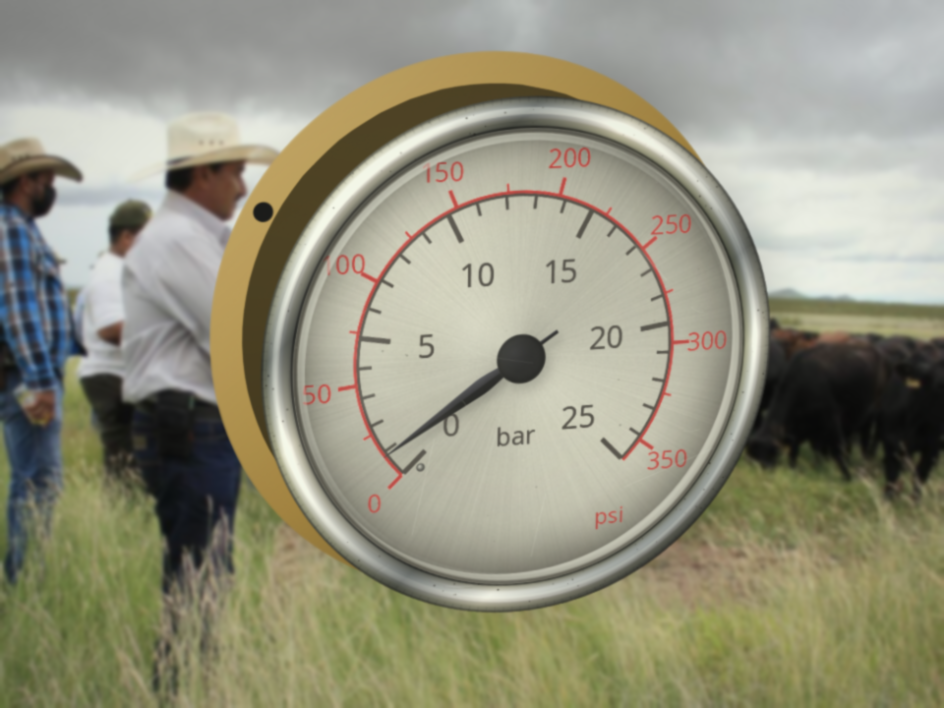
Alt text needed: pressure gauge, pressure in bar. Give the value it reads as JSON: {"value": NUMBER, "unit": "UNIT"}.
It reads {"value": 1, "unit": "bar"}
